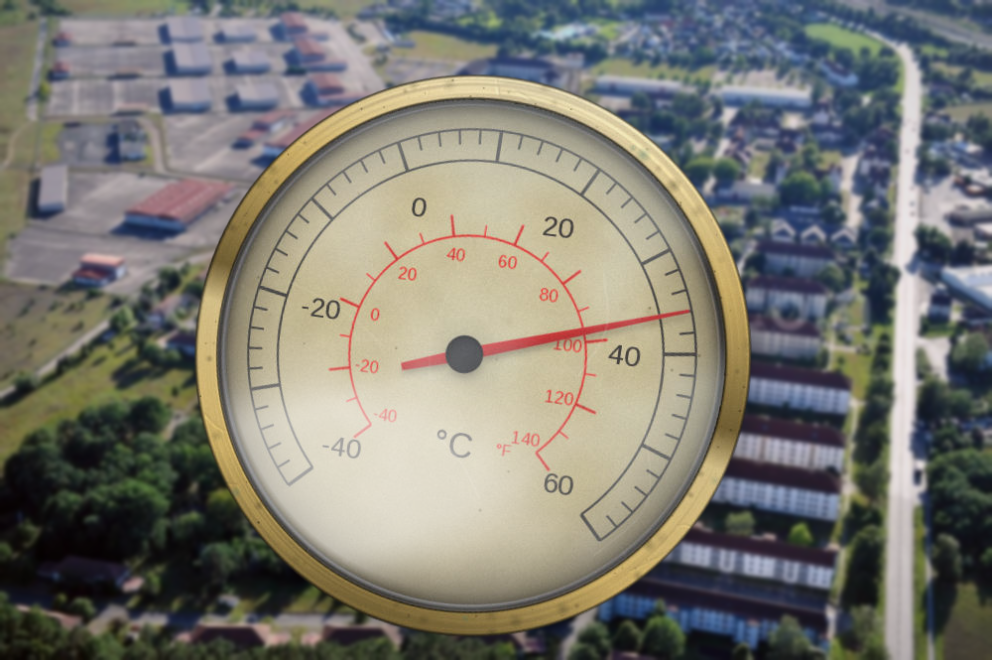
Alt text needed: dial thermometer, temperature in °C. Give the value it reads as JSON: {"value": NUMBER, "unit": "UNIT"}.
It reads {"value": 36, "unit": "°C"}
